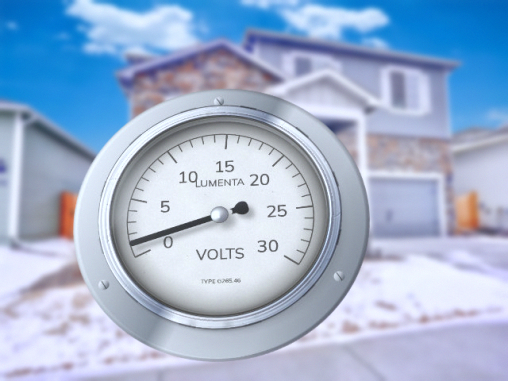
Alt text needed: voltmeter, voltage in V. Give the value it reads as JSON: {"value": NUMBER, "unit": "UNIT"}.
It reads {"value": 1, "unit": "V"}
